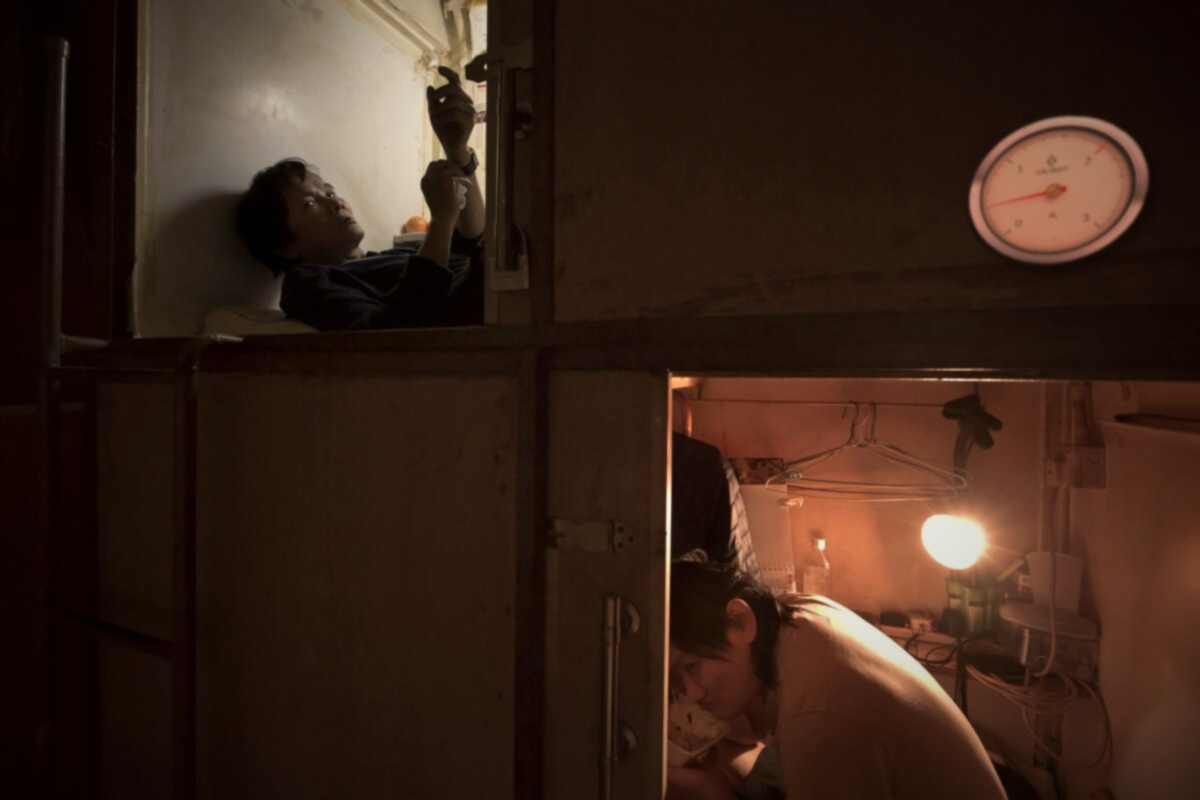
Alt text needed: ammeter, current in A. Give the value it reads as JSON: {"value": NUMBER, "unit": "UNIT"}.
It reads {"value": 0.4, "unit": "A"}
